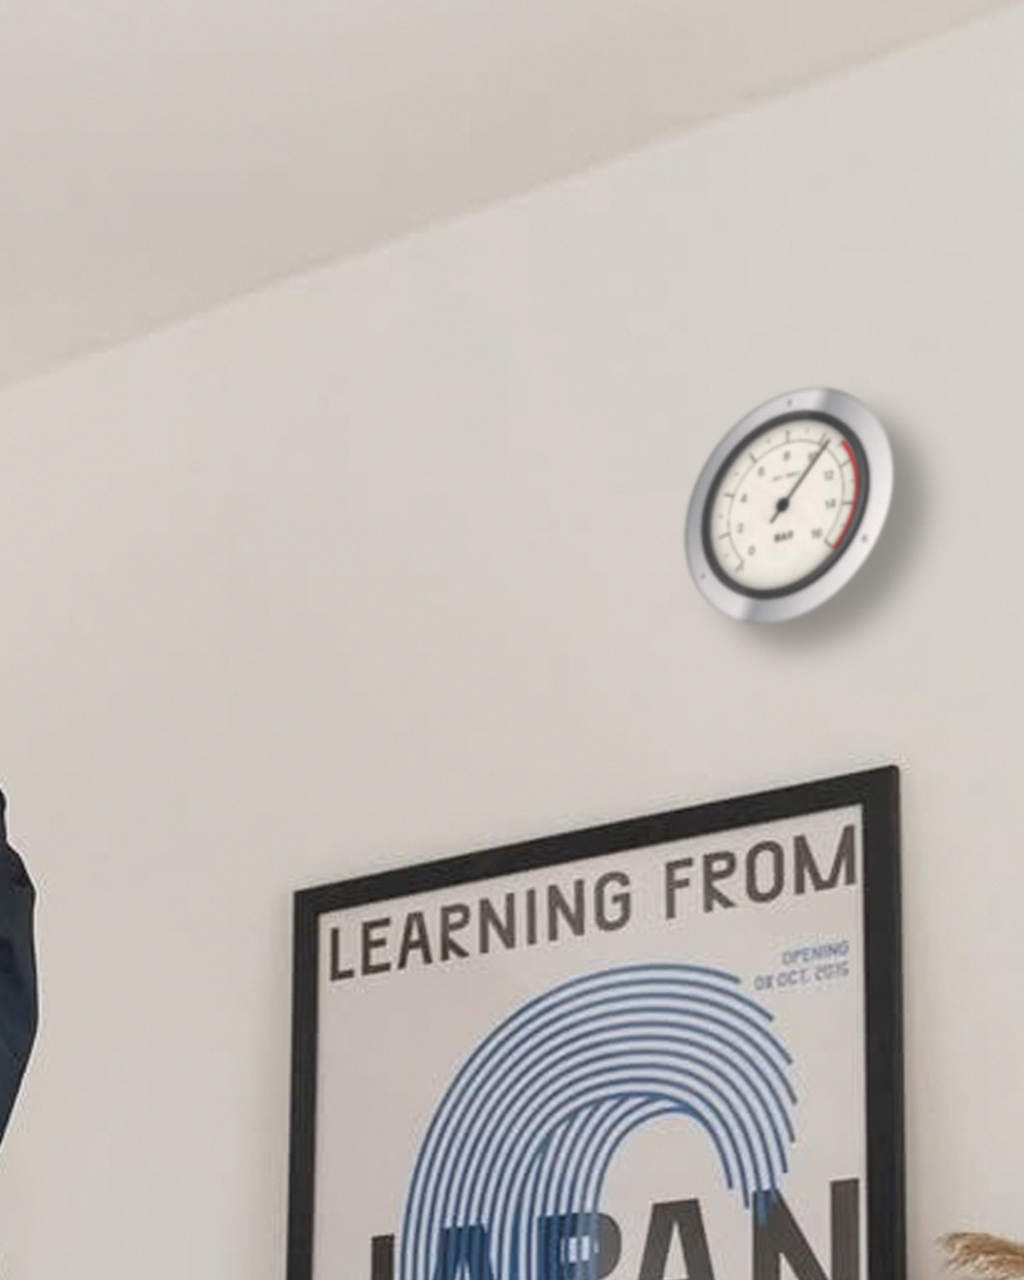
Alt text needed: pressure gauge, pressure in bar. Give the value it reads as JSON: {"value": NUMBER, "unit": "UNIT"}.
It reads {"value": 10.5, "unit": "bar"}
